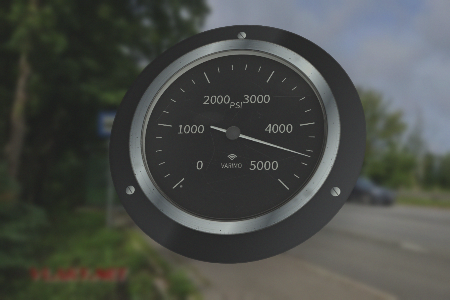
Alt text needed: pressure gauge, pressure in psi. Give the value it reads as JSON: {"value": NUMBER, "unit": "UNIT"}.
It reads {"value": 4500, "unit": "psi"}
